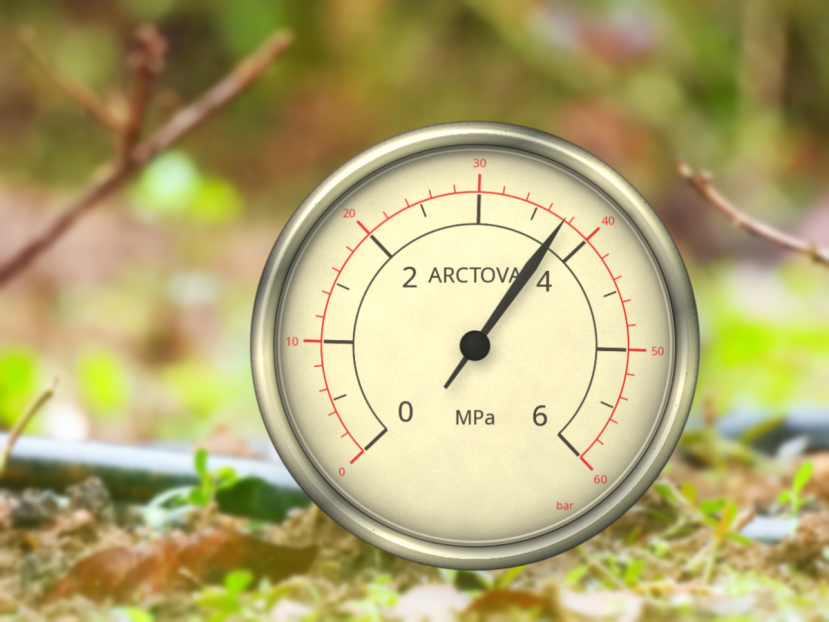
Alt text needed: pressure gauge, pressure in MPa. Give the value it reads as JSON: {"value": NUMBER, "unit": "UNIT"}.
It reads {"value": 3.75, "unit": "MPa"}
